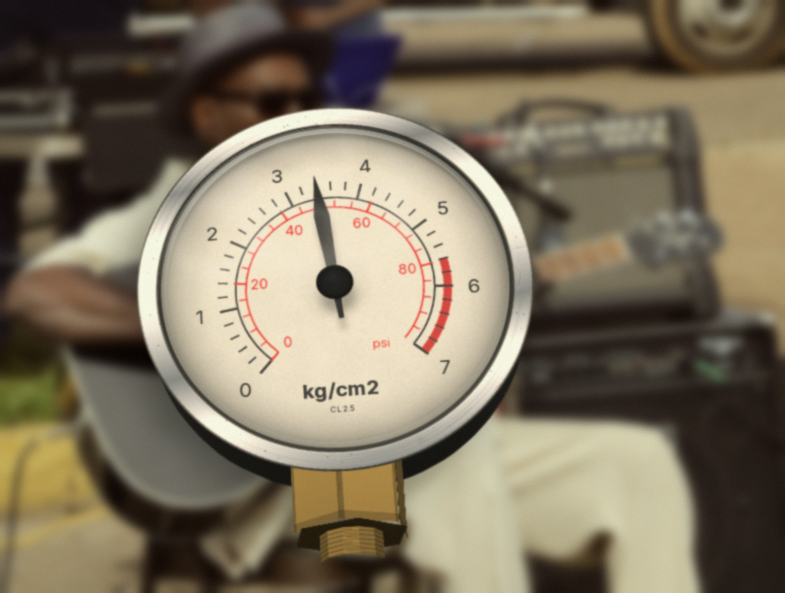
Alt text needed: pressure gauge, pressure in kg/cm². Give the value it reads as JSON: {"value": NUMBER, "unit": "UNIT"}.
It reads {"value": 3.4, "unit": "kg/cm²"}
